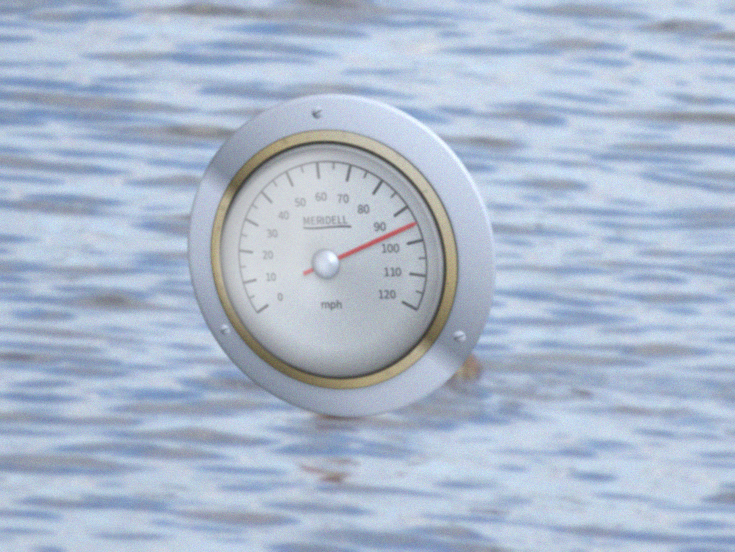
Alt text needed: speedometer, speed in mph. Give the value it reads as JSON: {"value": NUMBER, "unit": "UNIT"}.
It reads {"value": 95, "unit": "mph"}
